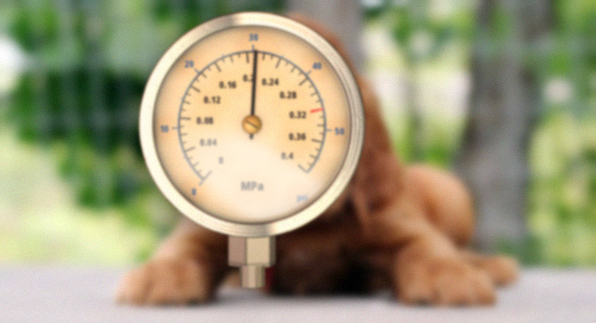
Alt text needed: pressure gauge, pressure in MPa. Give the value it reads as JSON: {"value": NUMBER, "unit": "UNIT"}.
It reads {"value": 0.21, "unit": "MPa"}
